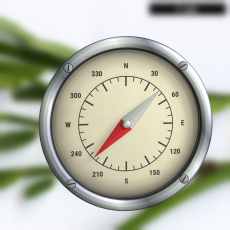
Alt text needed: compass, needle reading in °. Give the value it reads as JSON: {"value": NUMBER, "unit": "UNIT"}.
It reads {"value": 225, "unit": "°"}
